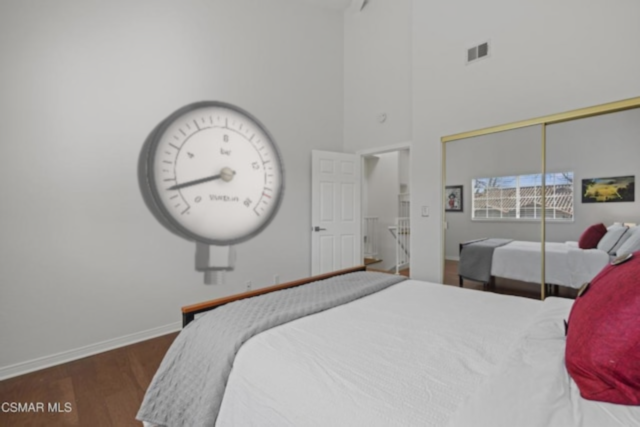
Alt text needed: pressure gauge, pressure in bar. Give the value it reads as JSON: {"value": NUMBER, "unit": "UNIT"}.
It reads {"value": 1.5, "unit": "bar"}
